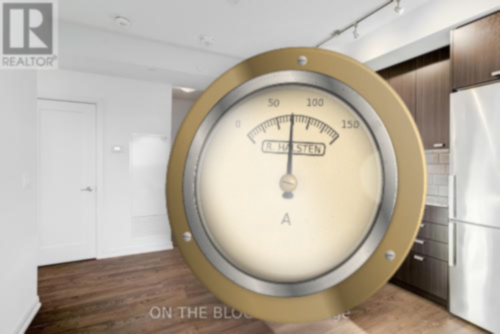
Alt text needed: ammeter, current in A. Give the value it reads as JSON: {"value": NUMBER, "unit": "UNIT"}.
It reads {"value": 75, "unit": "A"}
